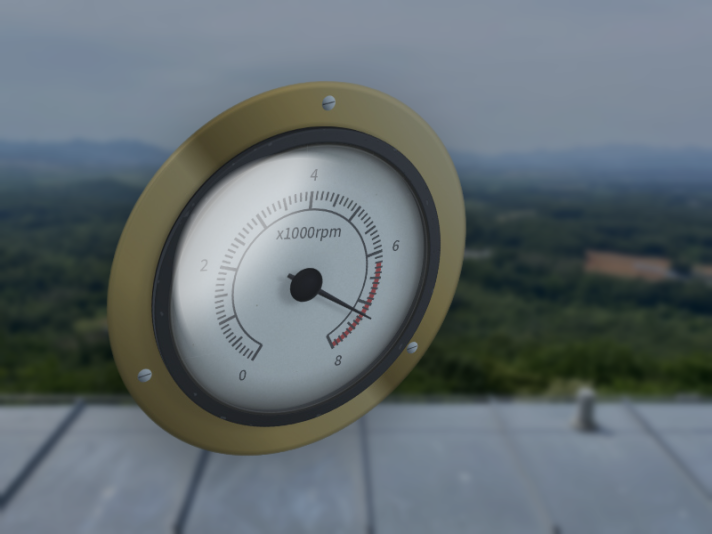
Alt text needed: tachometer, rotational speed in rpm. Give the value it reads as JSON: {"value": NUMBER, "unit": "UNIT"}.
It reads {"value": 7200, "unit": "rpm"}
